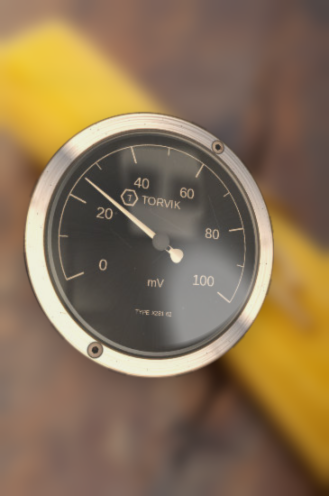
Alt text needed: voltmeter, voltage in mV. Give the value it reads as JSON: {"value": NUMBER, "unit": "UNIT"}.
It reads {"value": 25, "unit": "mV"}
